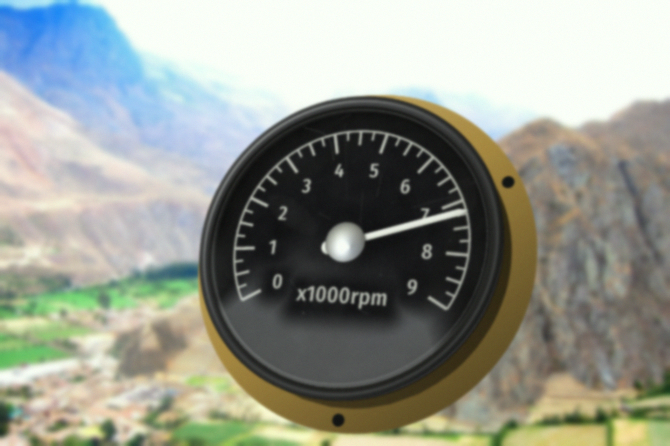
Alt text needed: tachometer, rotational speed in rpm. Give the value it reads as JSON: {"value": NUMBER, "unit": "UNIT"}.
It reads {"value": 7250, "unit": "rpm"}
